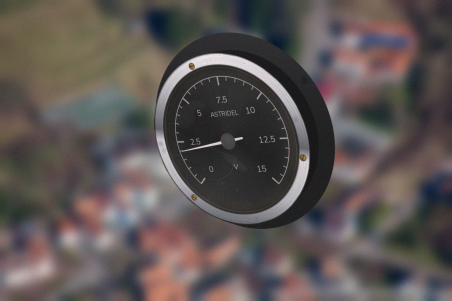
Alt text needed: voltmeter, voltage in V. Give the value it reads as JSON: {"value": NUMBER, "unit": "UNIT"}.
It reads {"value": 2, "unit": "V"}
